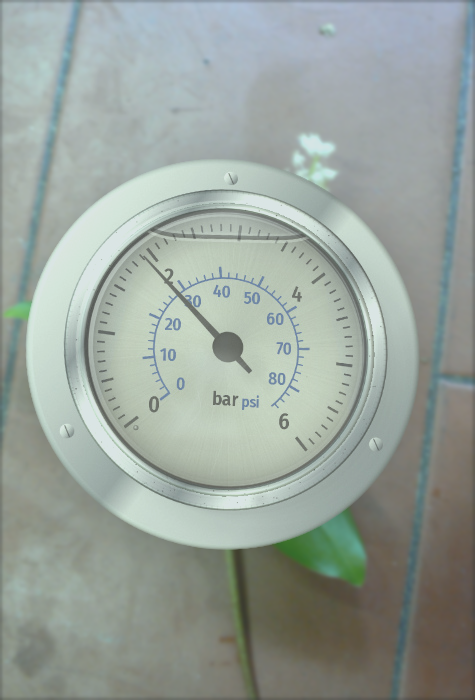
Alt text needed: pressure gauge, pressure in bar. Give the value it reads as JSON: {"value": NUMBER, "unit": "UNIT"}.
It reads {"value": 1.9, "unit": "bar"}
